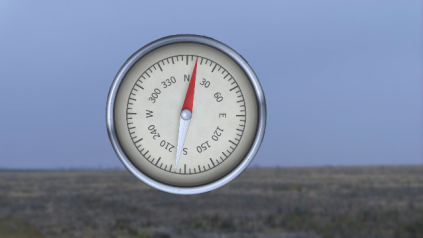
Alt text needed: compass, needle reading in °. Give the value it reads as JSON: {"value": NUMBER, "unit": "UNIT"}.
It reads {"value": 10, "unit": "°"}
